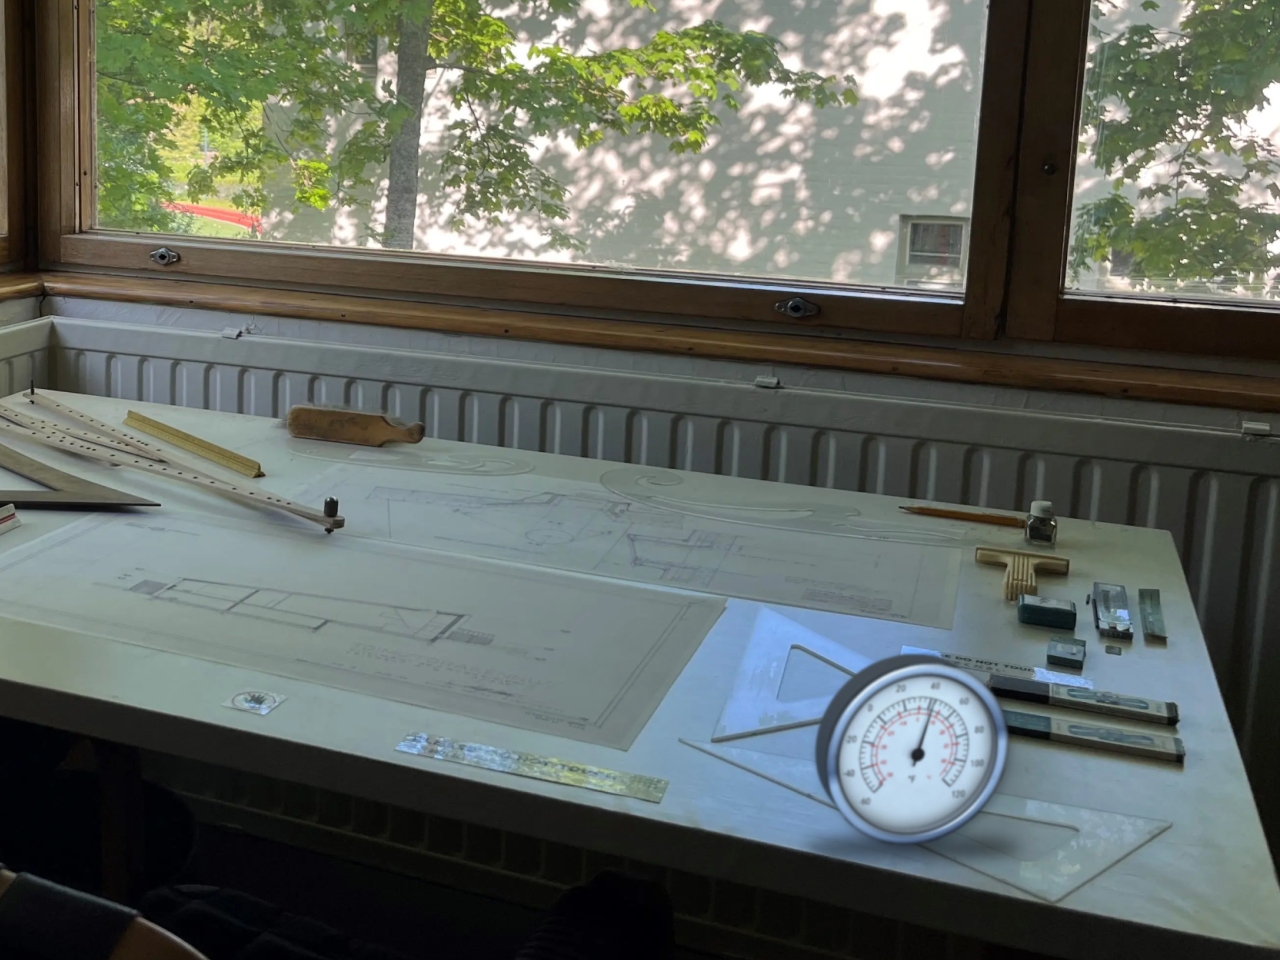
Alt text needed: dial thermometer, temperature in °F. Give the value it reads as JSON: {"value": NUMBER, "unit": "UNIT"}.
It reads {"value": 40, "unit": "°F"}
